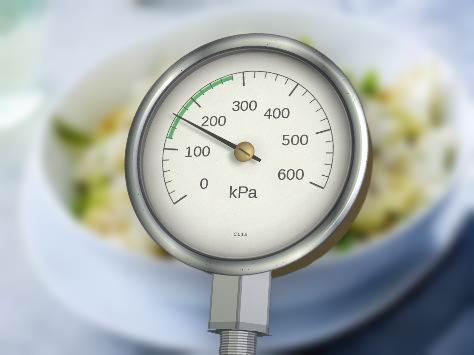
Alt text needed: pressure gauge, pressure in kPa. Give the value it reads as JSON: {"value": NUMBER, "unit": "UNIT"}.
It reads {"value": 160, "unit": "kPa"}
